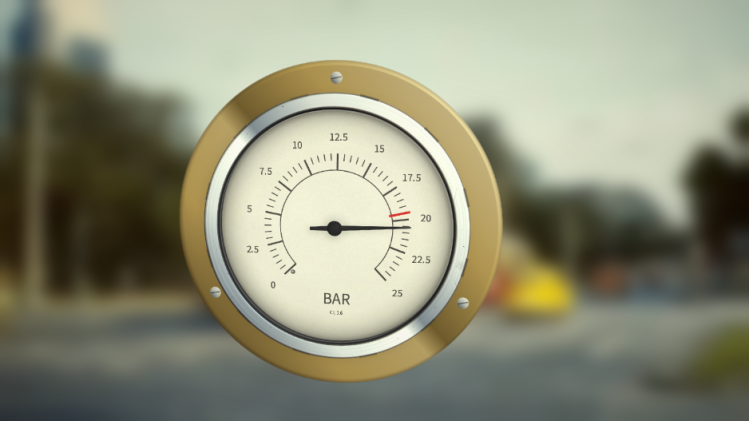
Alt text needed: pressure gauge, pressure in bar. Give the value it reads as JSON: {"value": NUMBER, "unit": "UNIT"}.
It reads {"value": 20.5, "unit": "bar"}
